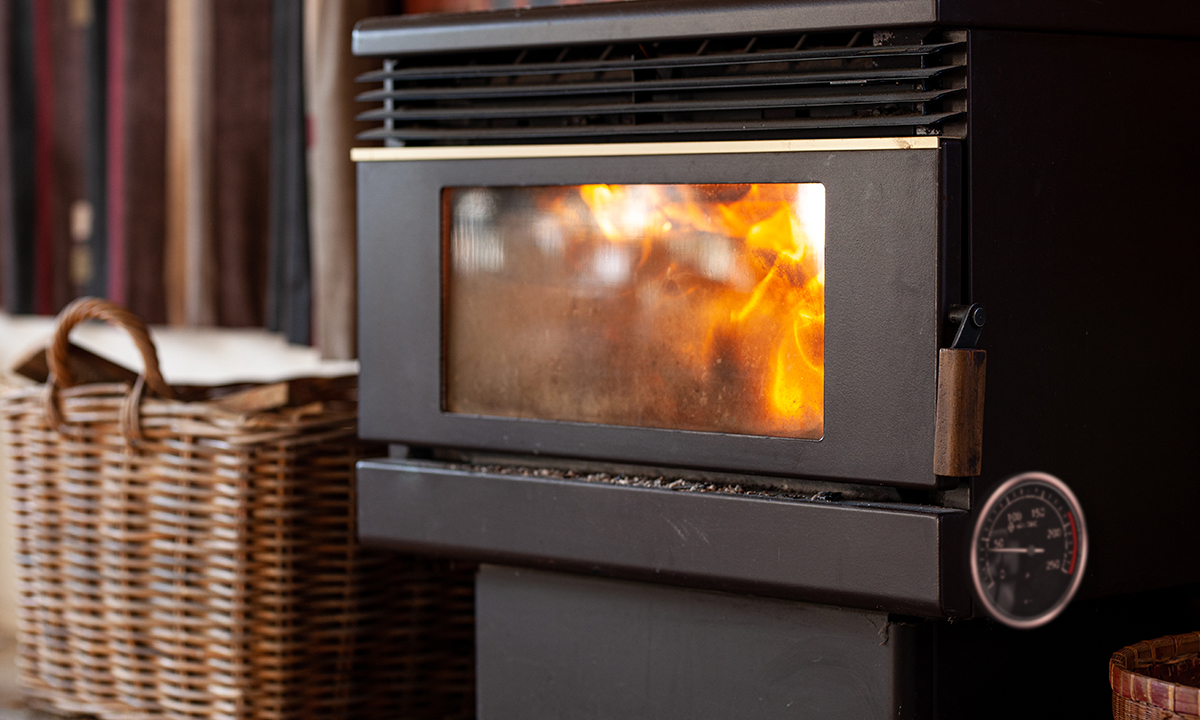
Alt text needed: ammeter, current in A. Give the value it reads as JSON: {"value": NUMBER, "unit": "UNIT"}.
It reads {"value": 40, "unit": "A"}
